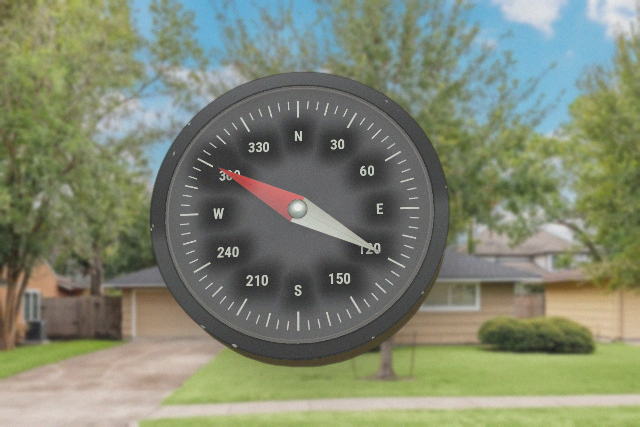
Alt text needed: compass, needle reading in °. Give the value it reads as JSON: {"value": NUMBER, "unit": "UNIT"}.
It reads {"value": 300, "unit": "°"}
